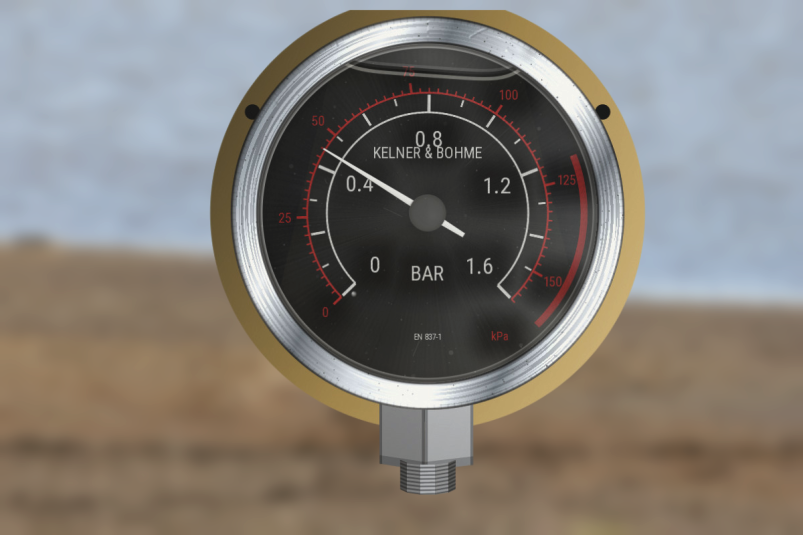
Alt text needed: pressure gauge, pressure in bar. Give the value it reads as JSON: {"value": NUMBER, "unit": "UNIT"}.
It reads {"value": 0.45, "unit": "bar"}
